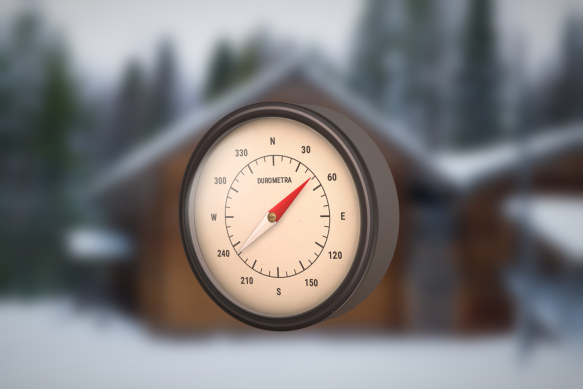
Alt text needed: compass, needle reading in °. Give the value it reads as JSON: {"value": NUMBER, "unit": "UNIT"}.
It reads {"value": 50, "unit": "°"}
